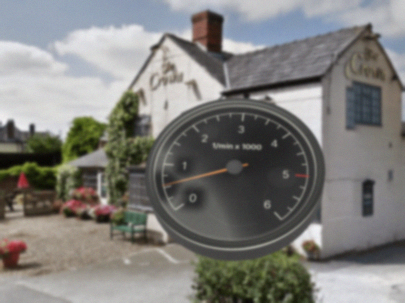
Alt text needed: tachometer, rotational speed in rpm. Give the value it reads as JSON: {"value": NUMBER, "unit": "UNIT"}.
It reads {"value": 500, "unit": "rpm"}
